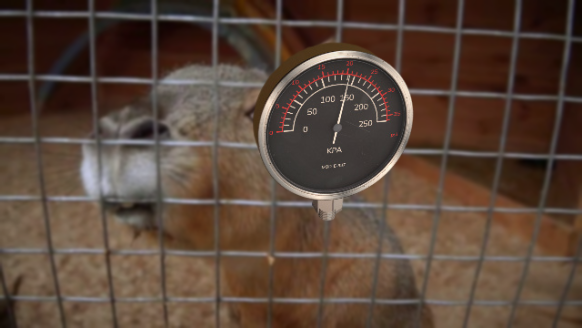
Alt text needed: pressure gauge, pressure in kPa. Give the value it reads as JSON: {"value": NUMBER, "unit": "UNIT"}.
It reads {"value": 140, "unit": "kPa"}
